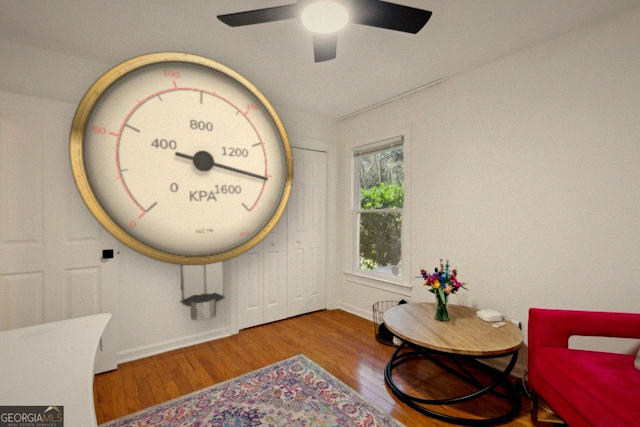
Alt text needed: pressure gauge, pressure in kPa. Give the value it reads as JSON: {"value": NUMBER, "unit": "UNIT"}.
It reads {"value": 1400, "unit": "kPa"}
